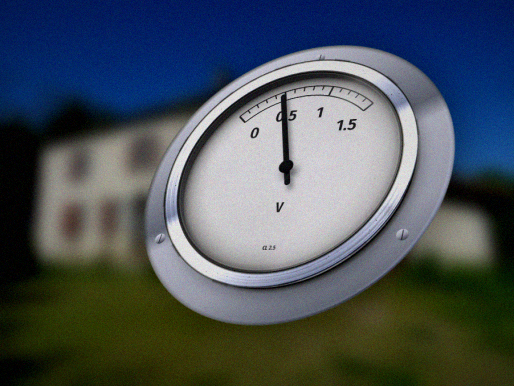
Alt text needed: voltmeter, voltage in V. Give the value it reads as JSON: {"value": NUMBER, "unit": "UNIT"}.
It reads {"value": 0.5, "unit": "V"}
